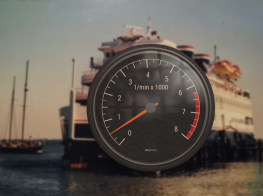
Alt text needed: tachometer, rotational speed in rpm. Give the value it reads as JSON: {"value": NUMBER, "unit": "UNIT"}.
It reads {"value": 500, "unit": "rpm"}
